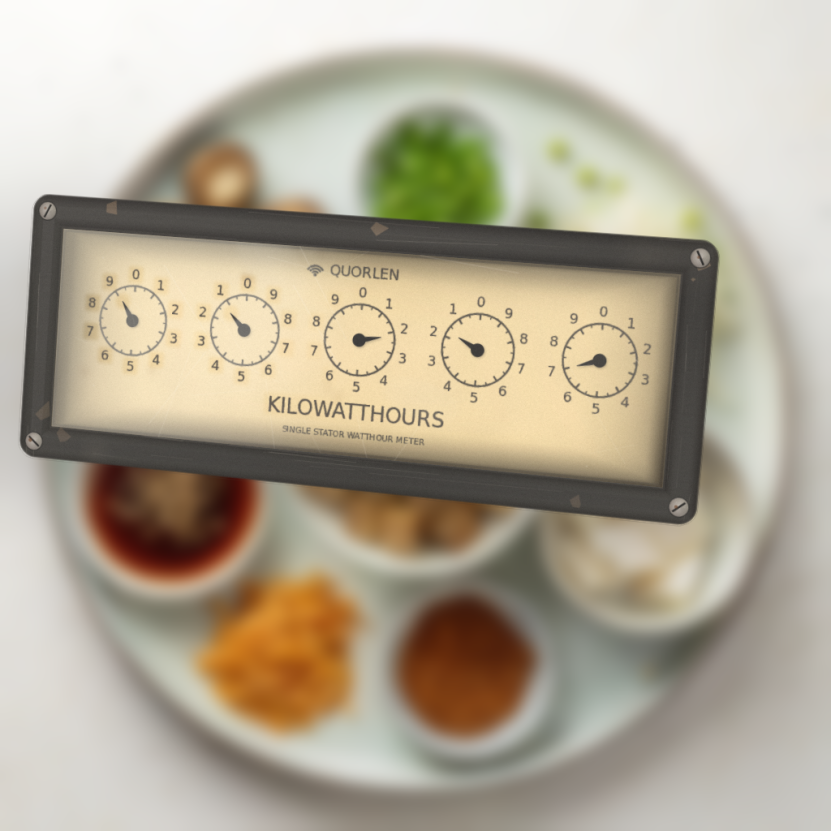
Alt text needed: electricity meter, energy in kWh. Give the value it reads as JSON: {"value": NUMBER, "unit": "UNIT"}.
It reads {"value": 91217, "unit": "kWh"}
